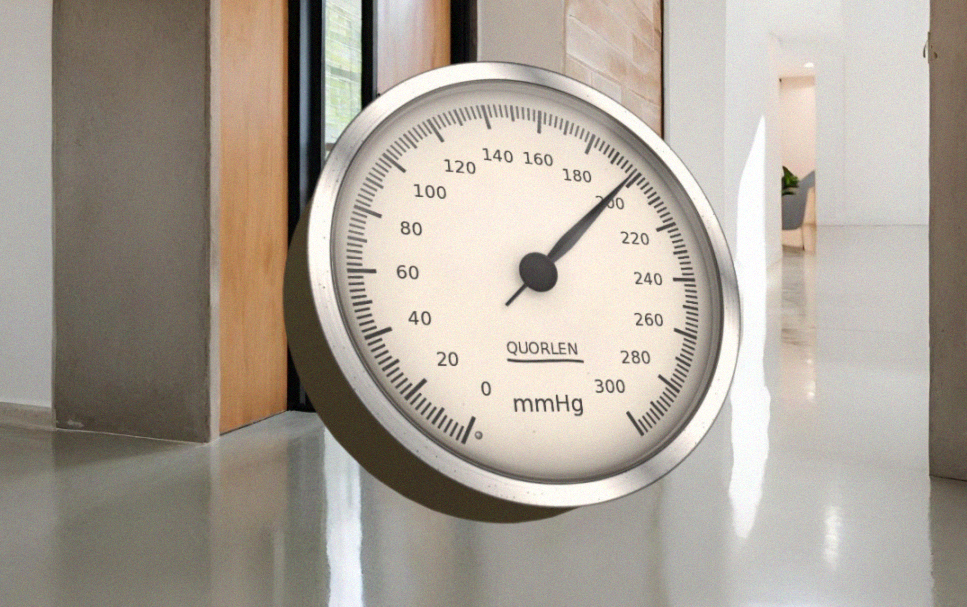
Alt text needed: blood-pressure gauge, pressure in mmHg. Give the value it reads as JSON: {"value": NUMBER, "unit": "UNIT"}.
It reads {"value": 198, "unit": "mmHg"}
